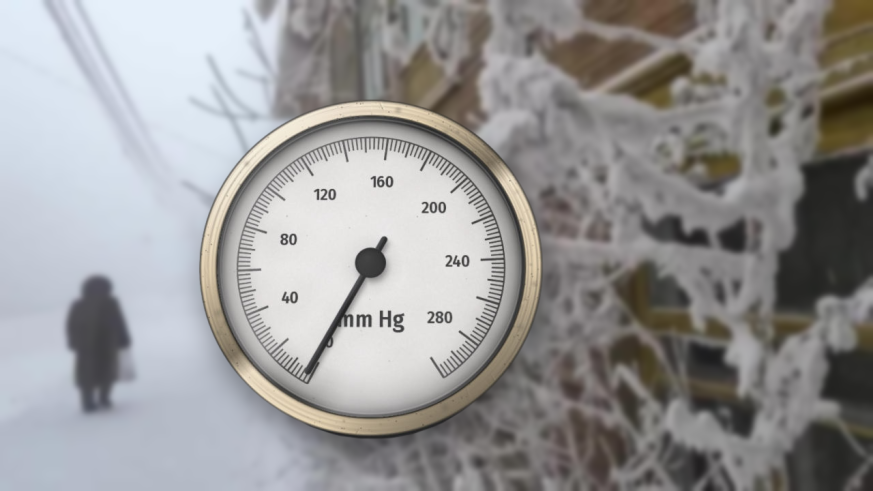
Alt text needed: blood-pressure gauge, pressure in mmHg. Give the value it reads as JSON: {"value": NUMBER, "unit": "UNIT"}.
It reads {"value": 2, "unit": "mmHg"}
